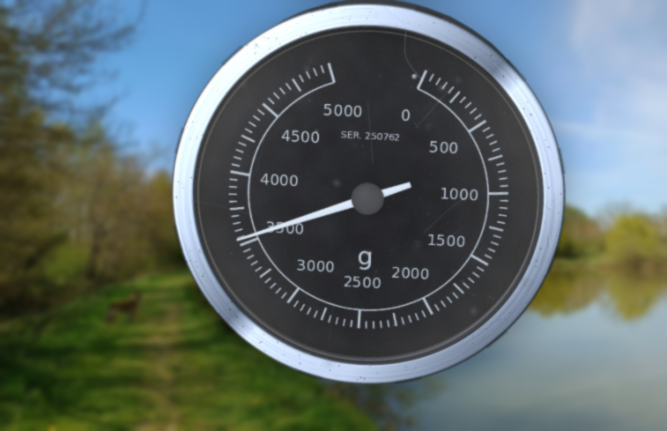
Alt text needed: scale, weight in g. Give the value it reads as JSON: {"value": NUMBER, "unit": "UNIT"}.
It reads {"value": 3550, "unit": "g"}
